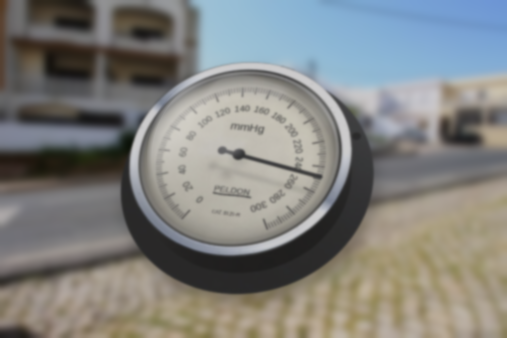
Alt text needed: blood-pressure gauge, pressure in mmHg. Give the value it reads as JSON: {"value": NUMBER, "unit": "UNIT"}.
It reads {"value": 250, "unit": "mmHg"}
